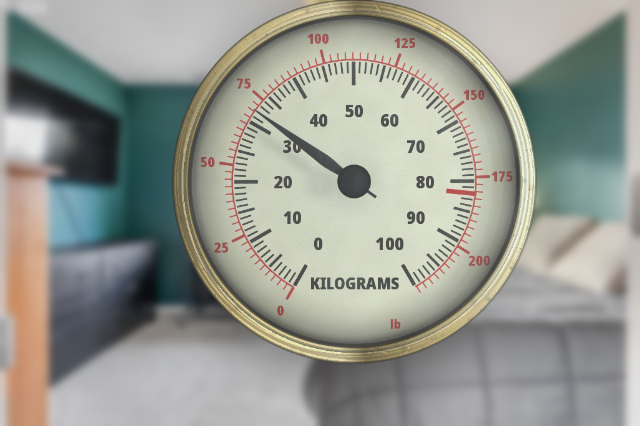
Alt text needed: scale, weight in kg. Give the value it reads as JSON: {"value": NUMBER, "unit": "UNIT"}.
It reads {"value": 32, "unit": "kg"}
